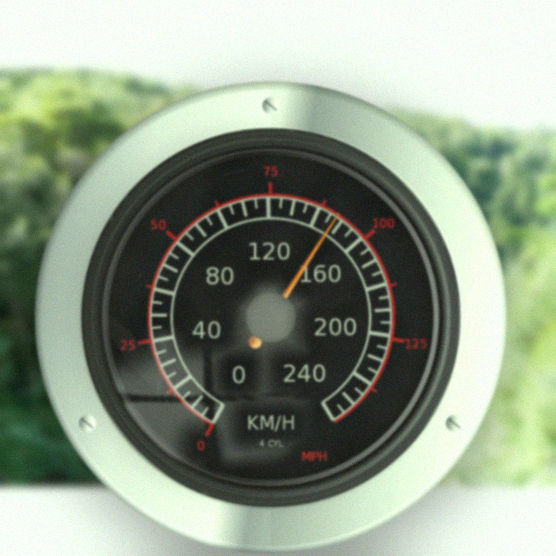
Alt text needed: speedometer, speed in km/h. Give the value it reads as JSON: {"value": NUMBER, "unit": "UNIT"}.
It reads {"value": 147.5, "unit": "km/h"}
